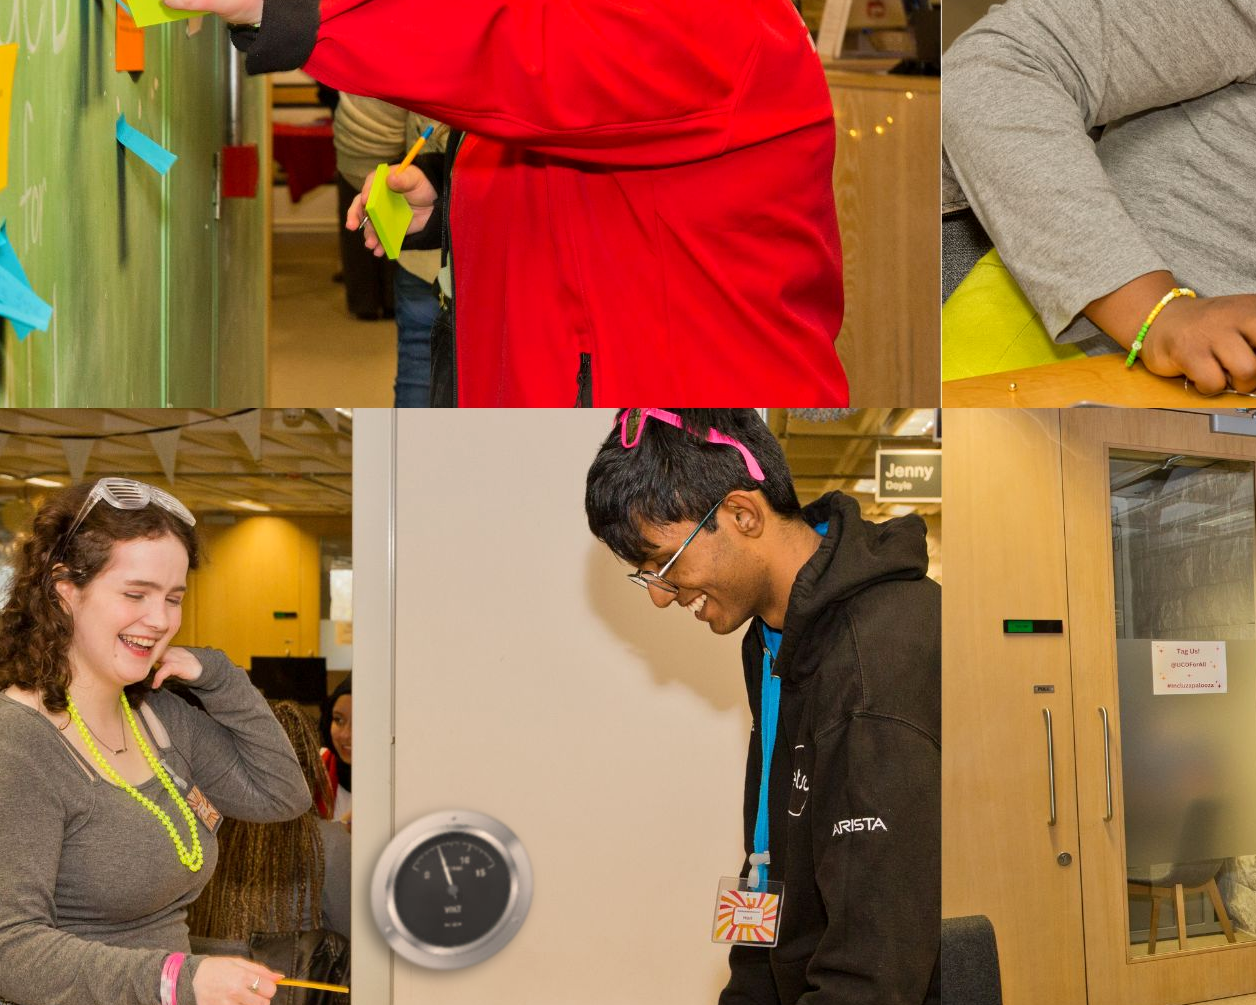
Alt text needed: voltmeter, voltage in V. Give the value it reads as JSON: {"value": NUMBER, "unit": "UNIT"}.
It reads {"value": 5, "unit": "V"}
